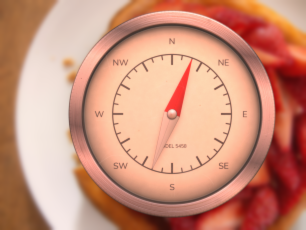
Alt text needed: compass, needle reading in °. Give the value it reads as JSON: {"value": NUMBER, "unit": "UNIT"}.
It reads {"value": 20, "unit": "°"}
